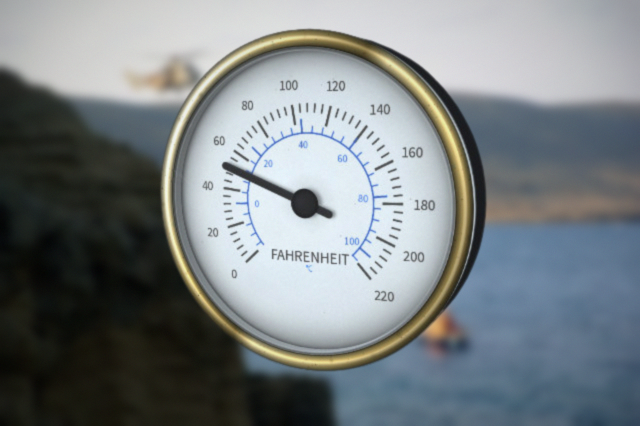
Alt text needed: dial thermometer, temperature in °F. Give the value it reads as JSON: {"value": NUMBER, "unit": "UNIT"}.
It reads {"value": 52, "unit": "°F"}
